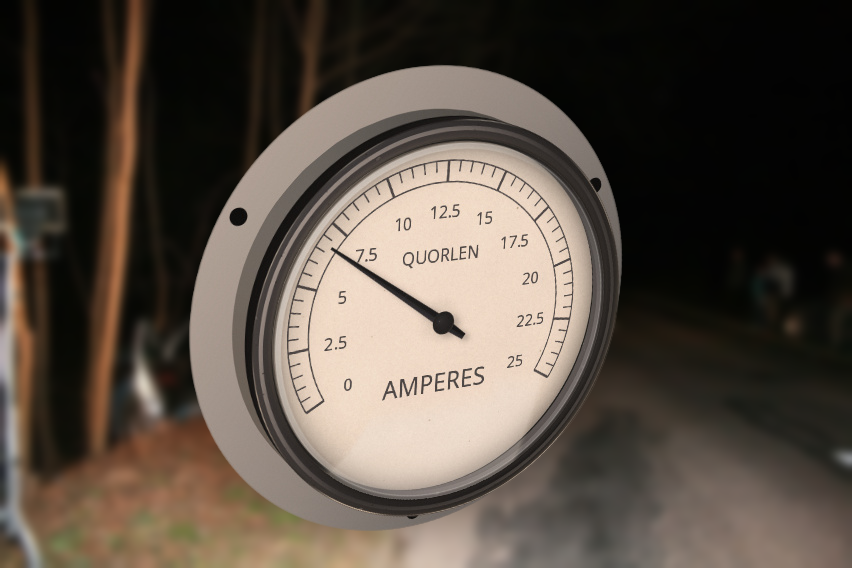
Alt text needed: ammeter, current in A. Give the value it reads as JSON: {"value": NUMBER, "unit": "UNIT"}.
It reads {"value": 6.75, "unit": "A"}
